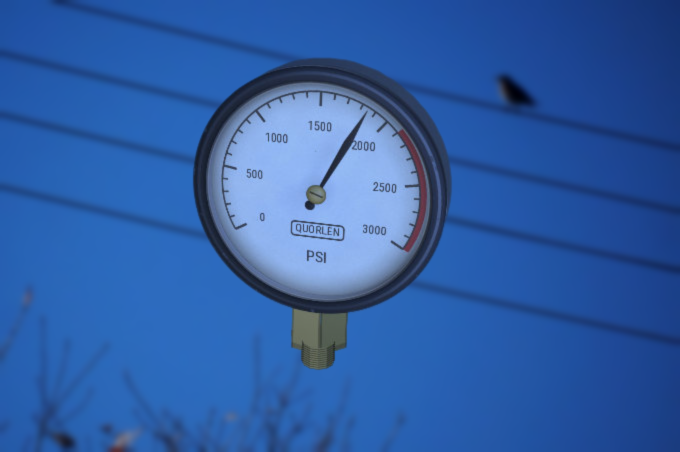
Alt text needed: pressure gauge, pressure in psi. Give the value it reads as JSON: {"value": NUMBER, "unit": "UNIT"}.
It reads {"value": 1850, "unit": "psi"}
